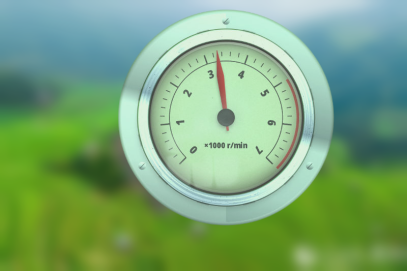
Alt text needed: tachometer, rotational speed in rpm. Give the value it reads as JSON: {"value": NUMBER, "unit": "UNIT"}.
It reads {"value": 3300, "unit": "rpm"}
